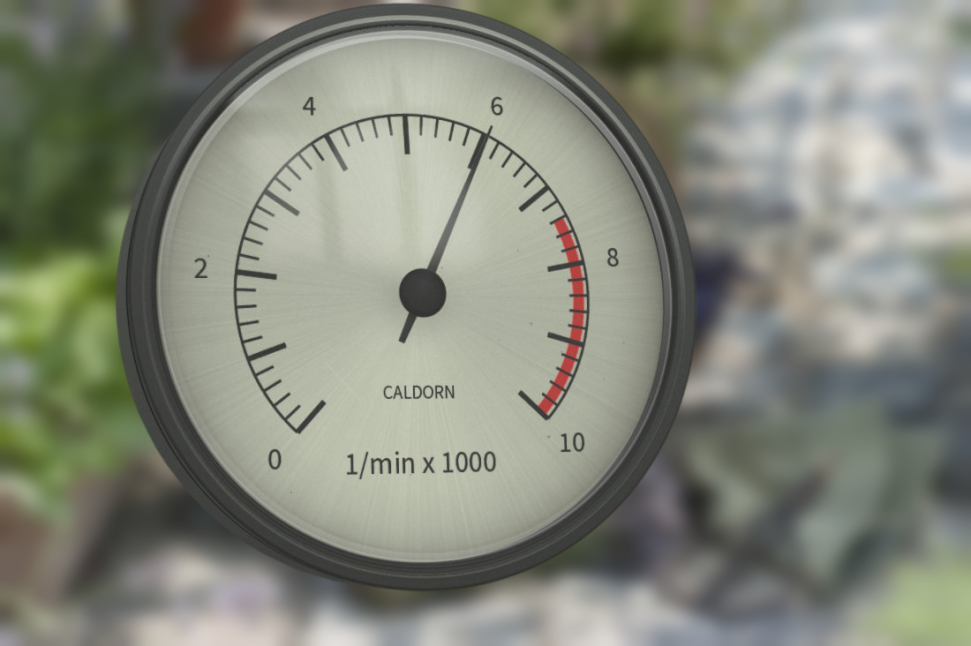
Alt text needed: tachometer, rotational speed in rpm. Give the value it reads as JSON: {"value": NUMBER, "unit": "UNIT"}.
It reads {"value": 6000, "unit": "rpm"}
